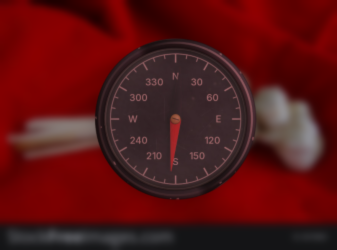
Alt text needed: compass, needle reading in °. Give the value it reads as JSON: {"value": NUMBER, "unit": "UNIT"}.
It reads {"value": 185, "unit": "°"}
